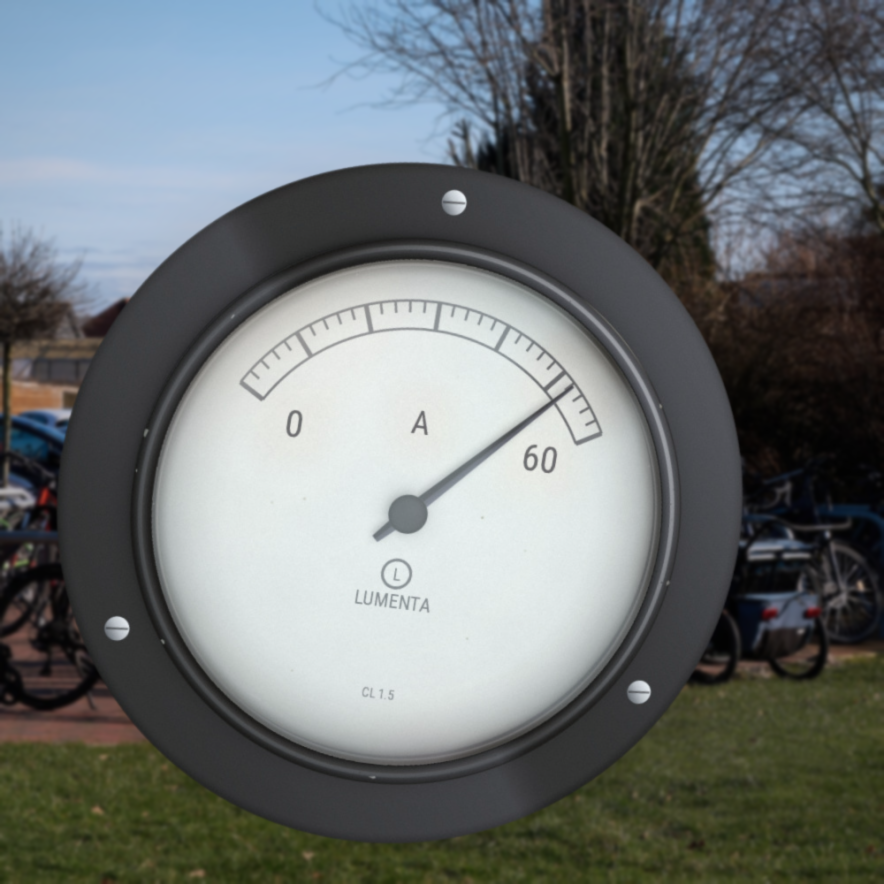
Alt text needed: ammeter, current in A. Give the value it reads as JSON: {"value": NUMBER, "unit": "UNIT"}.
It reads {"value": 52, "unit": "A"}
